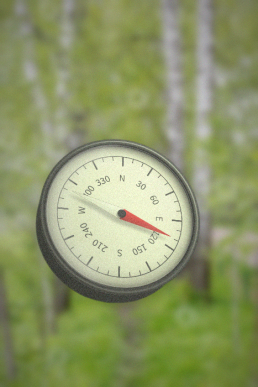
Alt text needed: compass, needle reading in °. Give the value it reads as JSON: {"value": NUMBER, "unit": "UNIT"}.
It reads {"value": 110, "unit": "°"}
